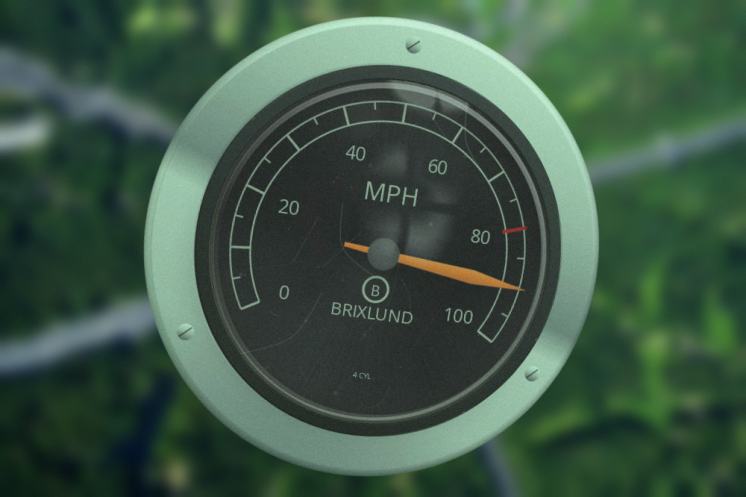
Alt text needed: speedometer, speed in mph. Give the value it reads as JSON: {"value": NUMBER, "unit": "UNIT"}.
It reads {"value": 90, "unit": "mph"}
